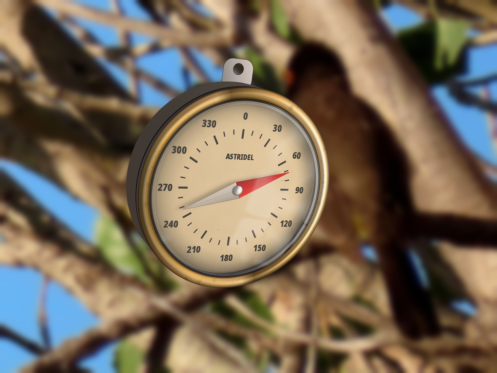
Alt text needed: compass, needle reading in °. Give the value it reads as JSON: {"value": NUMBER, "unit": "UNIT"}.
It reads {"value": 70, "unit": "°"}
